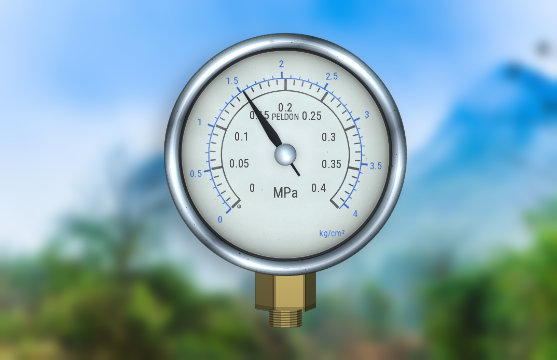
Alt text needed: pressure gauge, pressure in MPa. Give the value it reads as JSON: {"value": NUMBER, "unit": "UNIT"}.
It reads {"value": 0.15, "unit": "MPa"}
